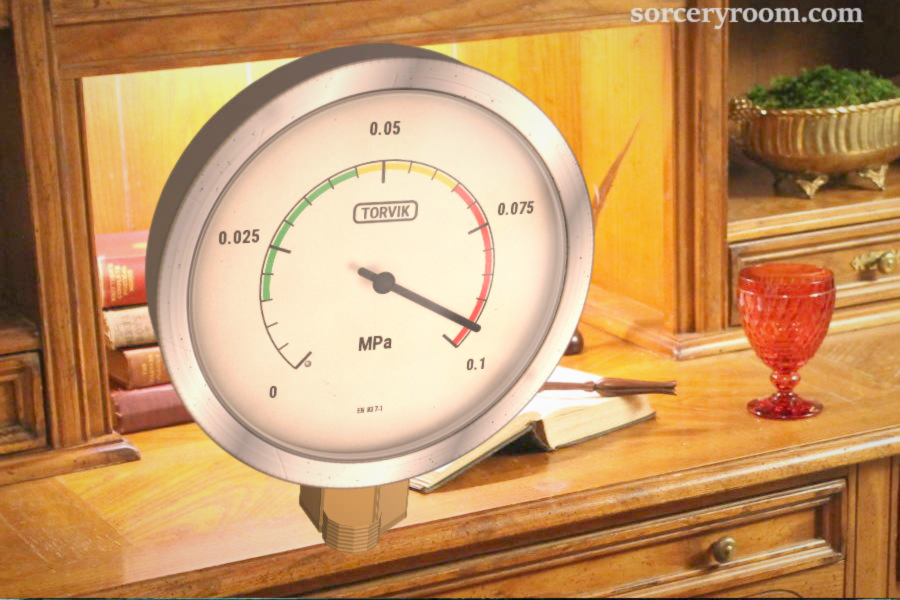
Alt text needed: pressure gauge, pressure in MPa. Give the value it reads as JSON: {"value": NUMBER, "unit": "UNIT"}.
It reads {"value": 0.095, "unit": "MPa"}
